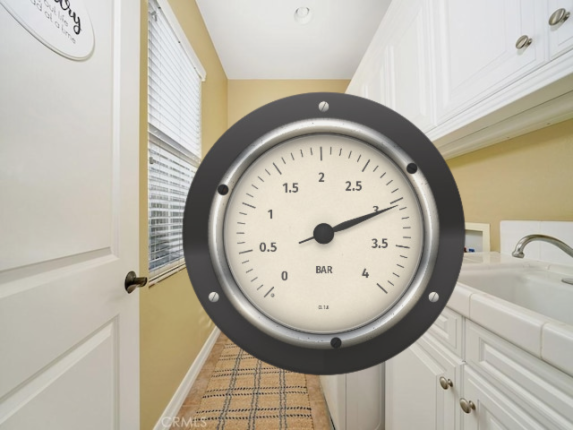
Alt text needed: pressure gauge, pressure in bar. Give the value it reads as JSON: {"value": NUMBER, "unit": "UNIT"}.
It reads {"value": 3.05, "unit": "bar"}
